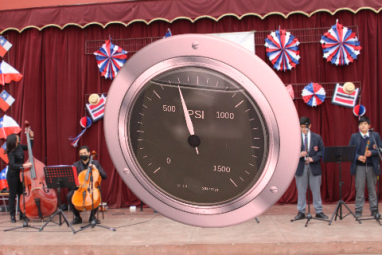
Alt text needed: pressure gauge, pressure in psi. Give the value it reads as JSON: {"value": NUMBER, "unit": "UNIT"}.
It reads {"value": 650, "unit": "psi"}
